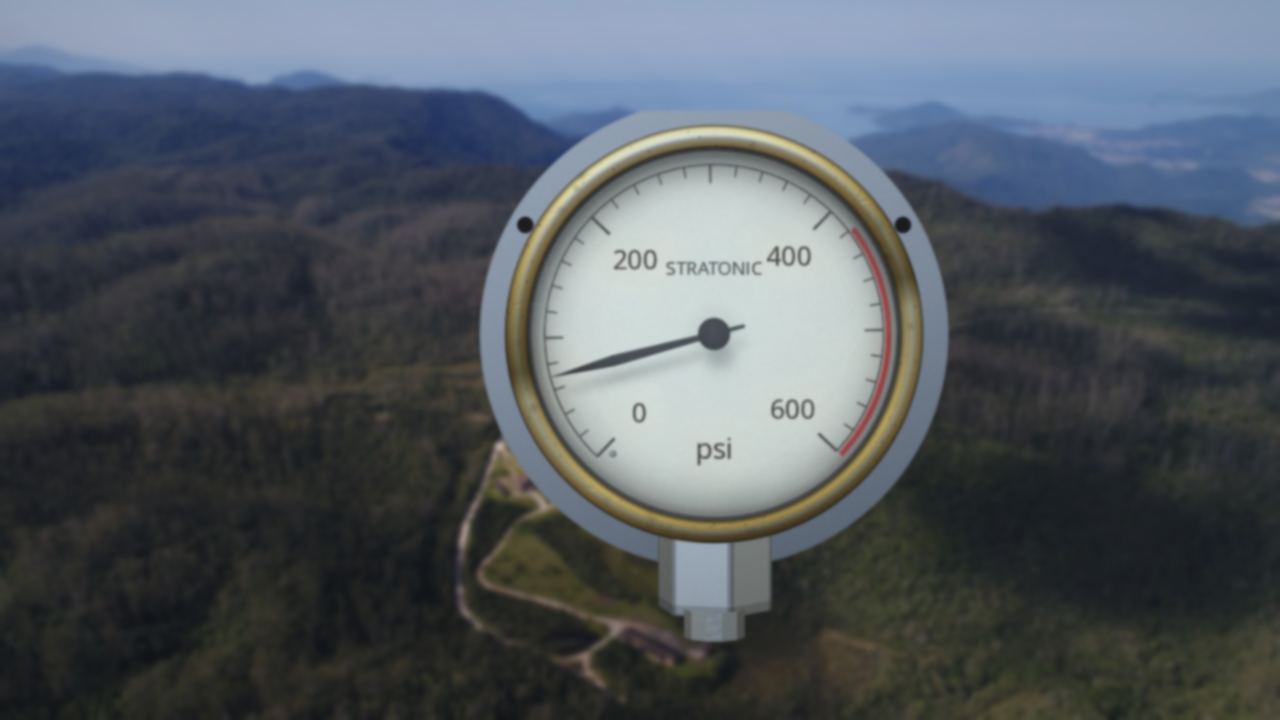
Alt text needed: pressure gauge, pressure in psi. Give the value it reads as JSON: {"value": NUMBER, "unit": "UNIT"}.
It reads {"value": 70, "unit": "psi"}
